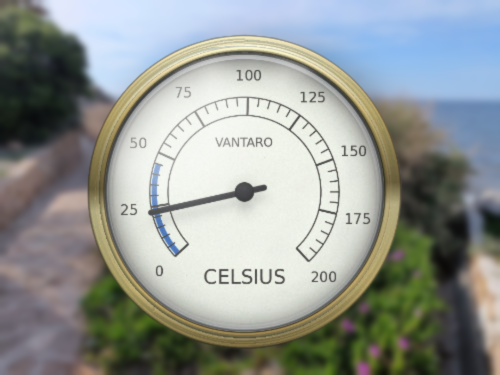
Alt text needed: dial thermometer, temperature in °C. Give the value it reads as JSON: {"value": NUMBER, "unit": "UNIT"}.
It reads {"value": 22.5, "unit": "°C"}
